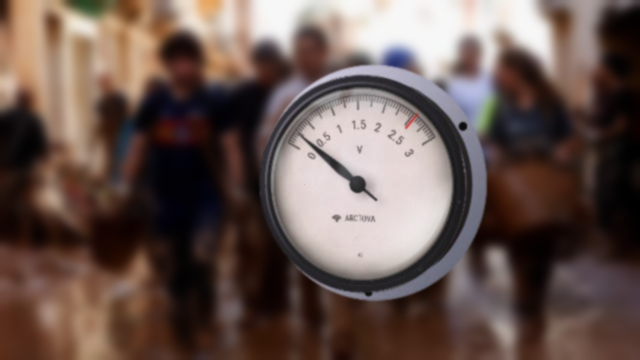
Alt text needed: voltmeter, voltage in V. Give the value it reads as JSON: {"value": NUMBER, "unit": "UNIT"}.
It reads {"value": 0.25, "unit": "V"}
